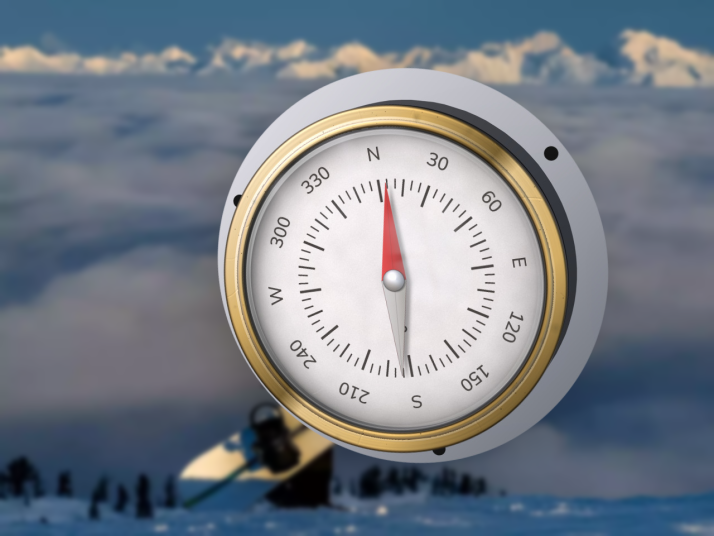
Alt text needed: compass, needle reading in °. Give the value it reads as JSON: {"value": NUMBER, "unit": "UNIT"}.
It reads {"value": 5, "unit": "°"}
